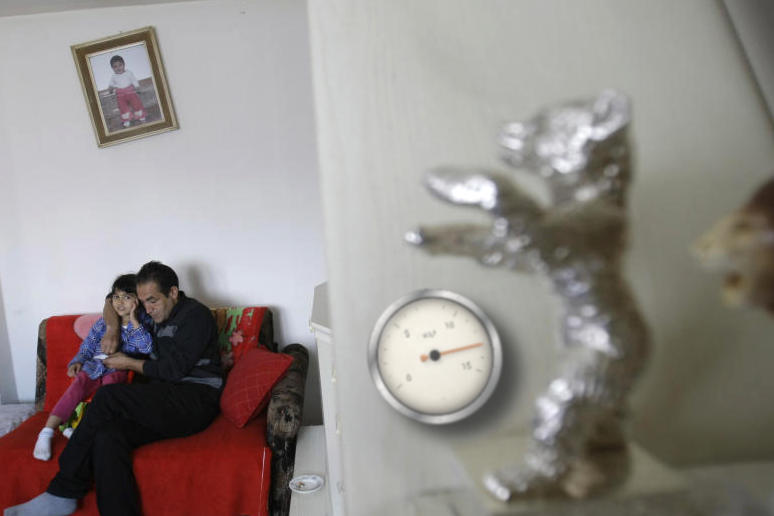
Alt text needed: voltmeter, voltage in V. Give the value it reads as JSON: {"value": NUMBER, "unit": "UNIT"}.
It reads {"value": 13, "unit": "V"}
